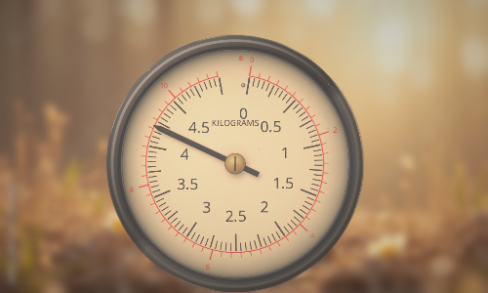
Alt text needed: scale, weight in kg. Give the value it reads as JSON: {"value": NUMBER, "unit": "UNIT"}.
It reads {"value": 4.2, "unit": "kg"}
